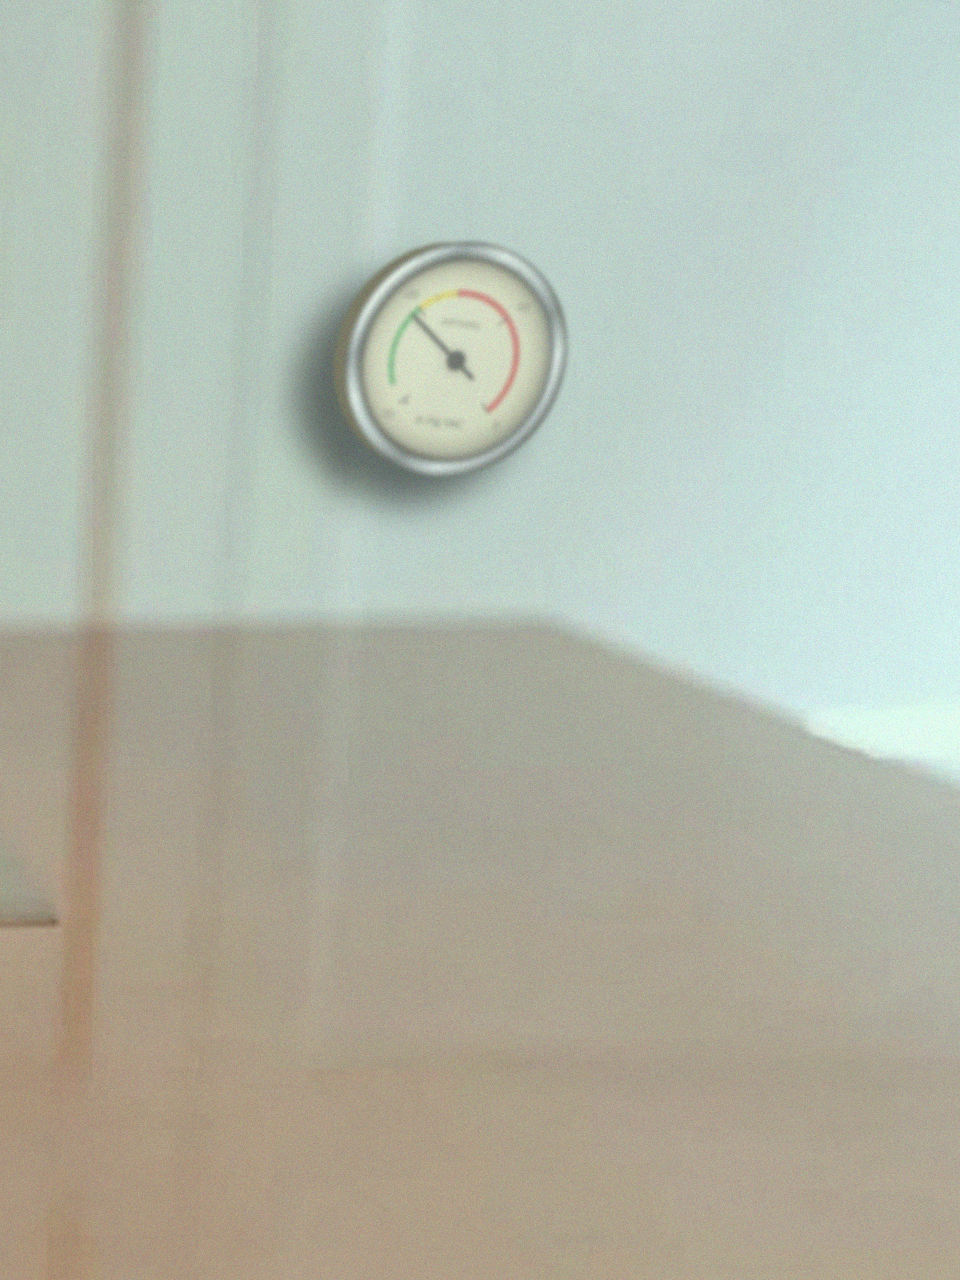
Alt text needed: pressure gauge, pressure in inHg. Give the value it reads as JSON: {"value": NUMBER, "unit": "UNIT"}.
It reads {"value": -21, "unit": "inHg"}
